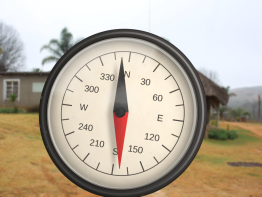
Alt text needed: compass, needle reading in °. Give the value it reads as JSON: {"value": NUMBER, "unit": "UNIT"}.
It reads {"value": 172.5, "unit": "°"}
